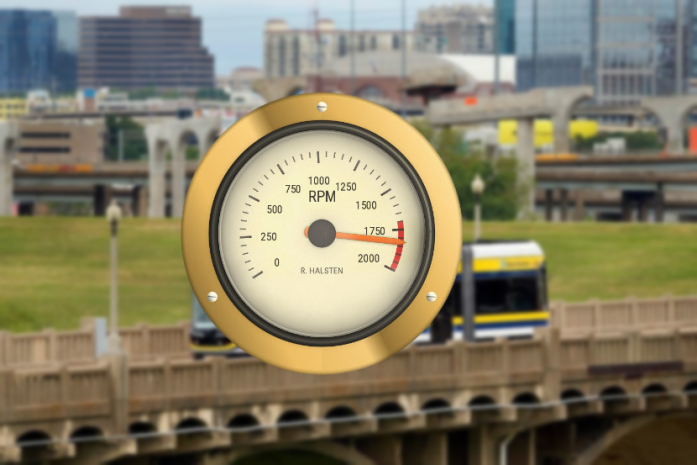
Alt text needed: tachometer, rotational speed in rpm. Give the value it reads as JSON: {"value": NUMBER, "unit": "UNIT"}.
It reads {"value": 1825, "unit": "rpm"}
